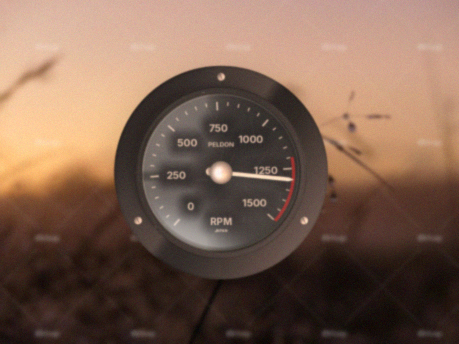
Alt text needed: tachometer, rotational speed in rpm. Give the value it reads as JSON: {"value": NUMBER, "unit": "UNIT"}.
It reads {"value": 1300, "unit": "rpm"}
